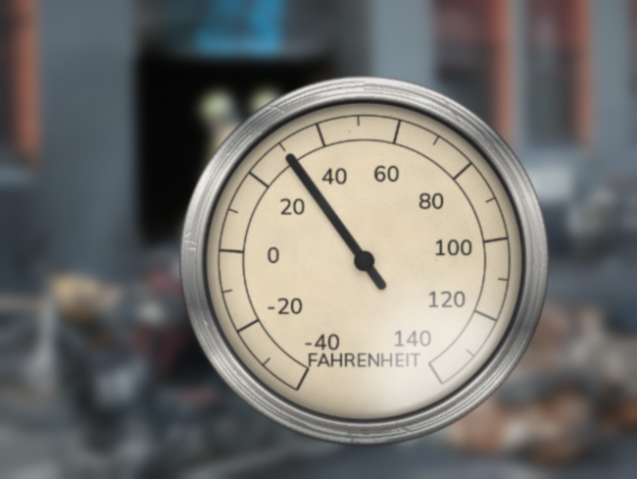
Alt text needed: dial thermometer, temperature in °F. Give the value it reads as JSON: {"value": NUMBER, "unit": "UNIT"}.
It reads {"value": 30, "unit": "°F"}
